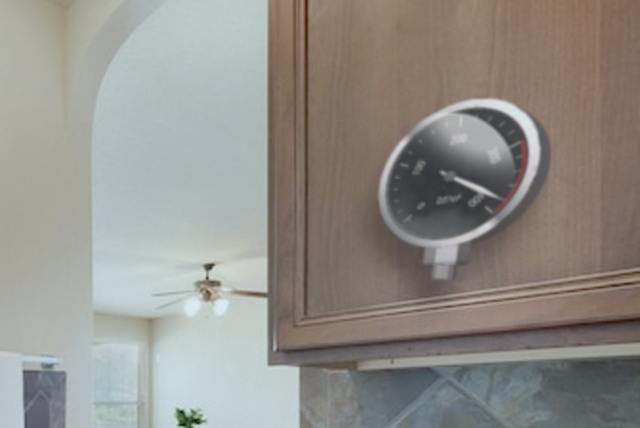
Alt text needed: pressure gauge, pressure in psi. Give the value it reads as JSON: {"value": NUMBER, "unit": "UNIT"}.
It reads {"value": 380, "unit": "psi"}
